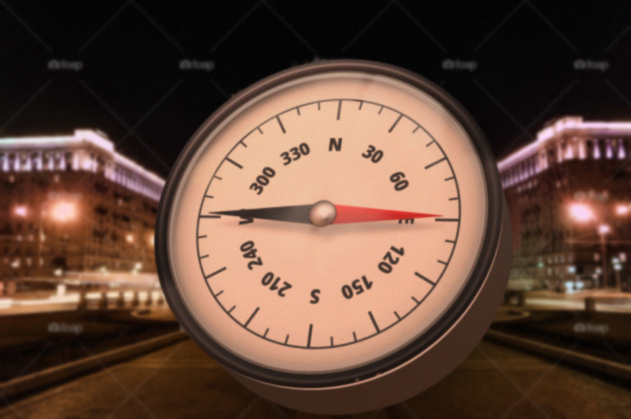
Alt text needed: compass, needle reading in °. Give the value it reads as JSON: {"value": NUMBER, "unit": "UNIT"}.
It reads {"value": 90, "unit": "°"}
